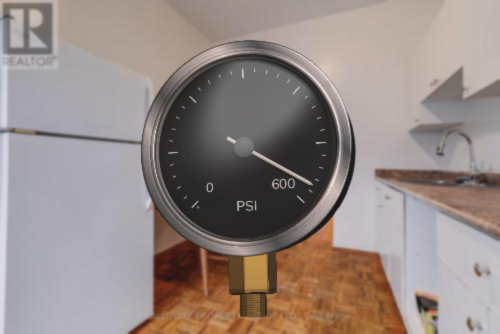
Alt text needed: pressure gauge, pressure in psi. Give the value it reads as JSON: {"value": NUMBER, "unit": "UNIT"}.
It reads {"value": 570, "unit": "psi"}
